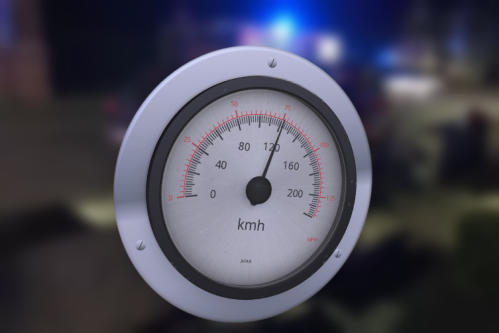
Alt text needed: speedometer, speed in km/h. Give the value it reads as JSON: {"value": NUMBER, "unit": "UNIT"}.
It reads {"value": 120, "unit": "km/h"}
